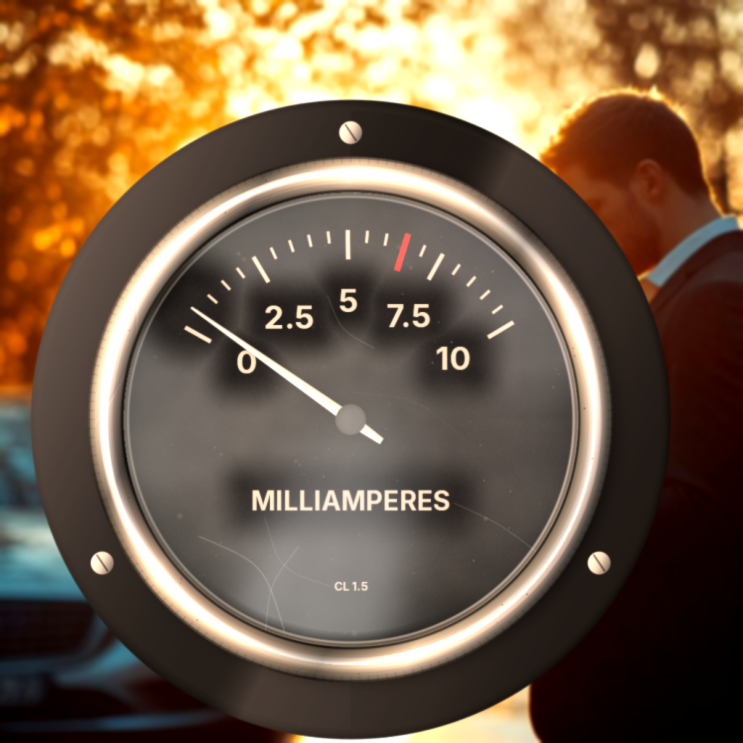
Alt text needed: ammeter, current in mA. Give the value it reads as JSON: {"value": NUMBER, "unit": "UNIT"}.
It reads {"value": 0.5, "unit": "mA"}
